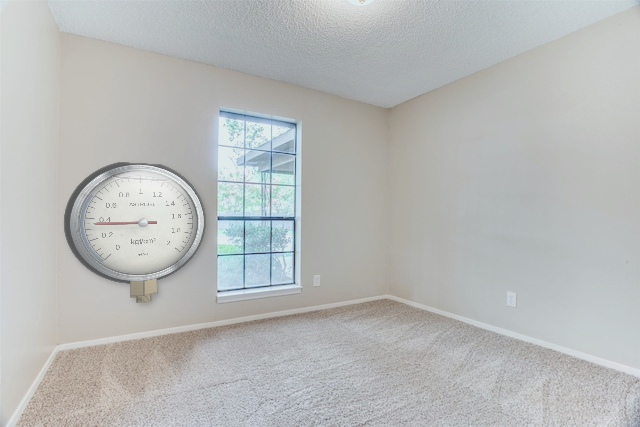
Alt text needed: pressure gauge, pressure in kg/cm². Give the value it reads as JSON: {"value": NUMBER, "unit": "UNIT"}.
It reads {"value": 0.35, "unit": "kg/cm²"}
